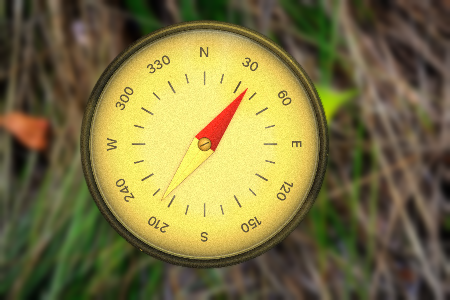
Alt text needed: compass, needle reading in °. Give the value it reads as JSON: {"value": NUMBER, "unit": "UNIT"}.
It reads {"value": 37.5, "unit": "°"}
